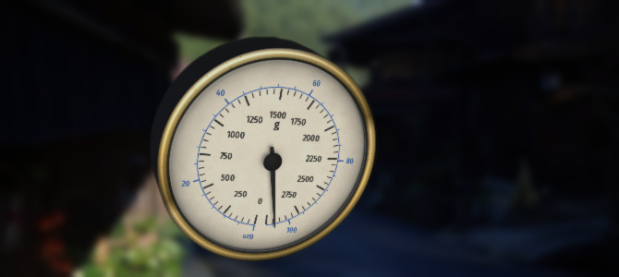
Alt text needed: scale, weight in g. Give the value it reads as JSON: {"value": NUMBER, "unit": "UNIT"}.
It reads {"value": 2950, "unit": "g"}
